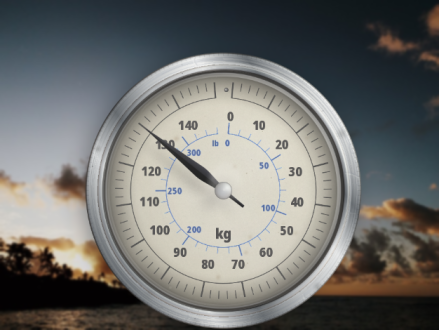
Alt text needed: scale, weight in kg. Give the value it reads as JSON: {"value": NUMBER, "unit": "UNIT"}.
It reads {"value": 130, "unit": "kg"}
